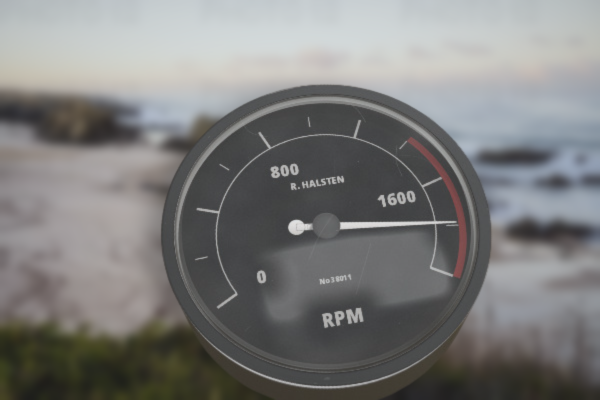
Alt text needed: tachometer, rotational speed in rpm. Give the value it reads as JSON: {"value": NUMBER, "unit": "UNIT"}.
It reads {"value": 1800, "unit": "rpm"}
